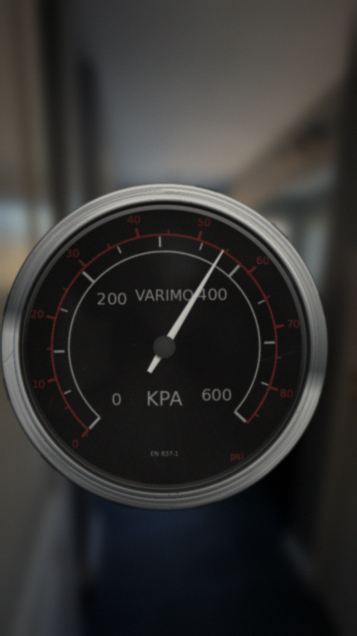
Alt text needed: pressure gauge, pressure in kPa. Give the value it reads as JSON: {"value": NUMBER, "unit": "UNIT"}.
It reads {"value": 375, "unit": "kPa"}
